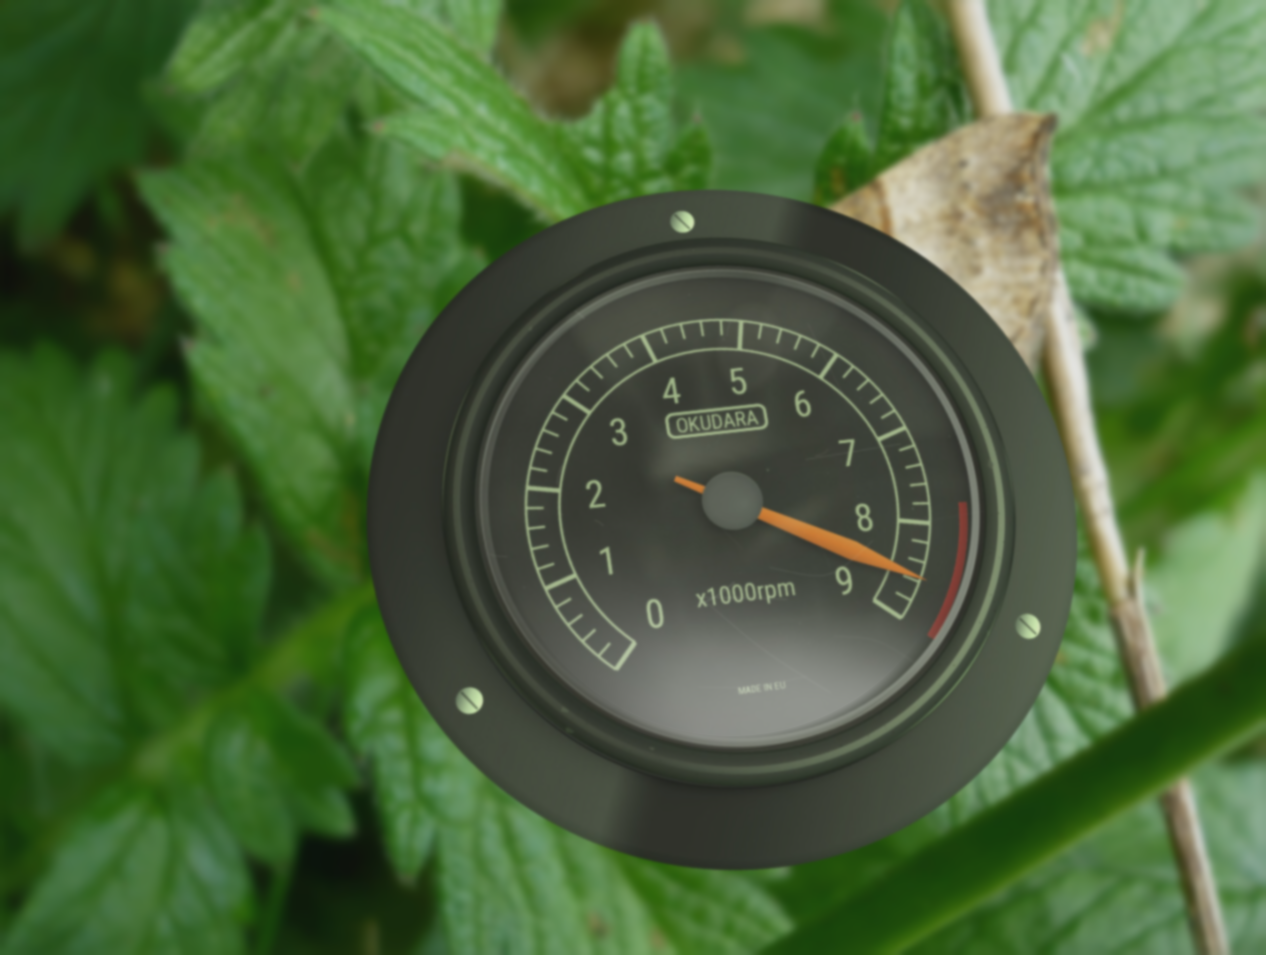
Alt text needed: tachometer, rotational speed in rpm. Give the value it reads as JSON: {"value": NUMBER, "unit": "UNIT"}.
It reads {"value": 8600, "unit": "rpm"}
